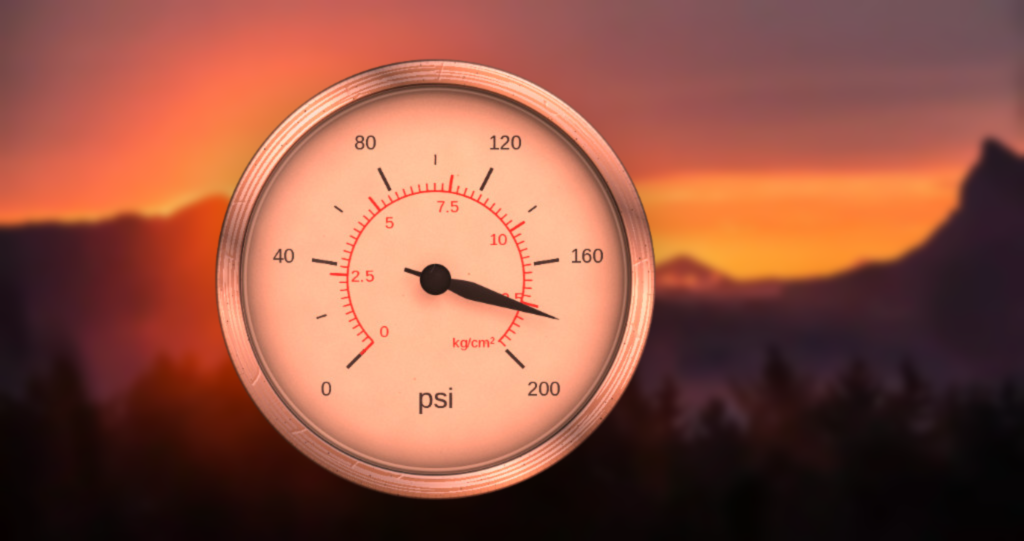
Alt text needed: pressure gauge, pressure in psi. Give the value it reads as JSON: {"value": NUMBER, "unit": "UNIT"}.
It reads {"value": 180, "unit": "psi"}
